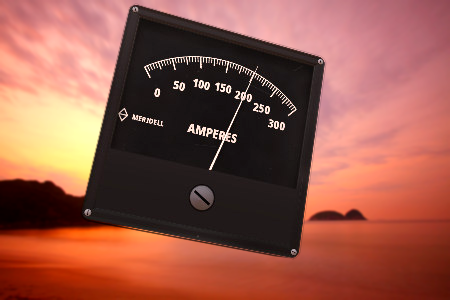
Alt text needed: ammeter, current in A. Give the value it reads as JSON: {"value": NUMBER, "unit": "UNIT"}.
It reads {"value": 200, "unit": "A"}
